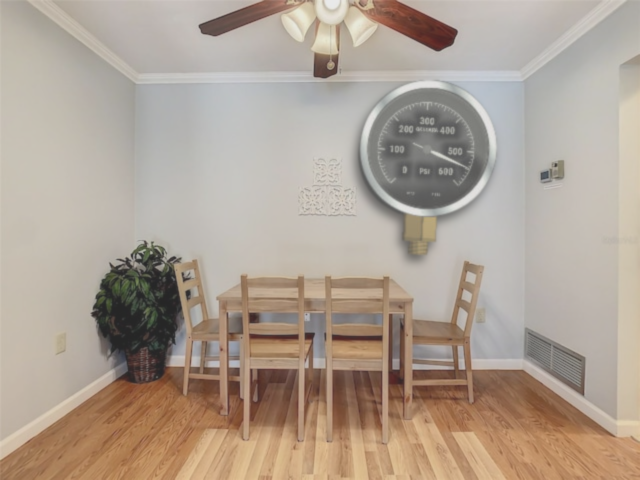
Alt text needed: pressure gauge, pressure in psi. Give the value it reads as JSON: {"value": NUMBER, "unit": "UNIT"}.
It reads {"value": 550, "unit": "psi"}
